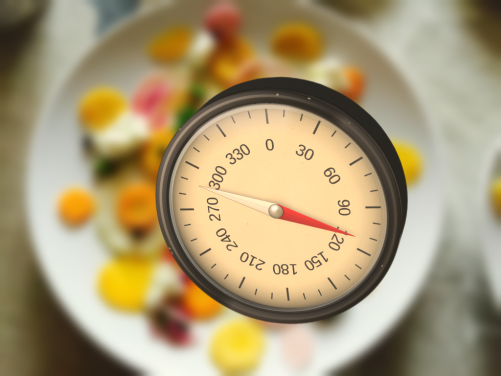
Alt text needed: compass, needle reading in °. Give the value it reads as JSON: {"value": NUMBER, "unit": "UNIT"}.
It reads {"value": 110, "unit": "°"}
